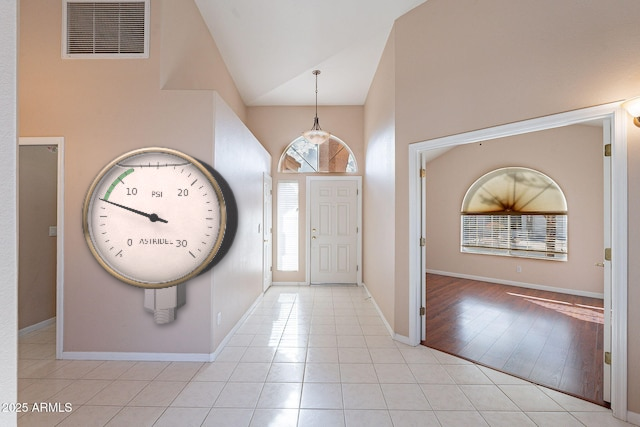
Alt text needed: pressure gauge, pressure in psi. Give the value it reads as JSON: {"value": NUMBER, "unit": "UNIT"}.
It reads {"value": 7, "unit": "psi"}
